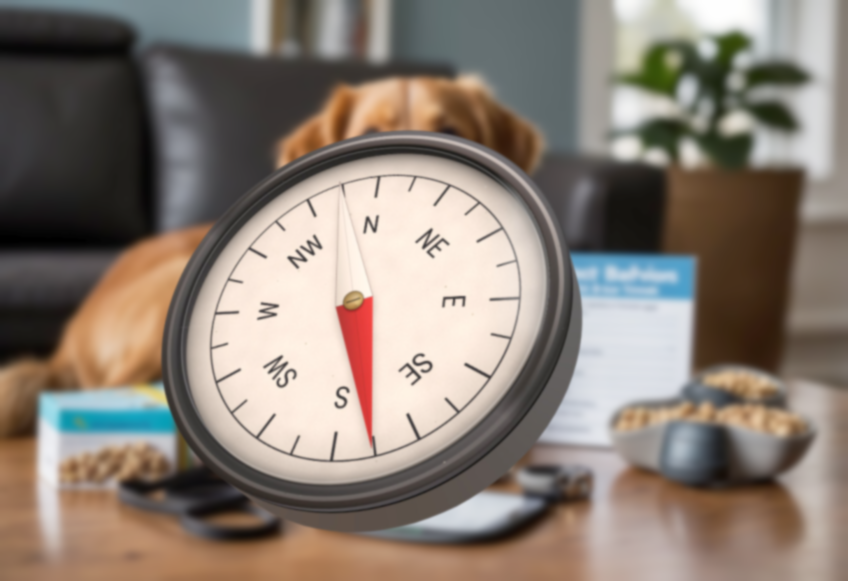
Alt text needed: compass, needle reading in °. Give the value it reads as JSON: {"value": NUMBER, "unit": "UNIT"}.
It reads {"value": 165, "unit": "°"}
